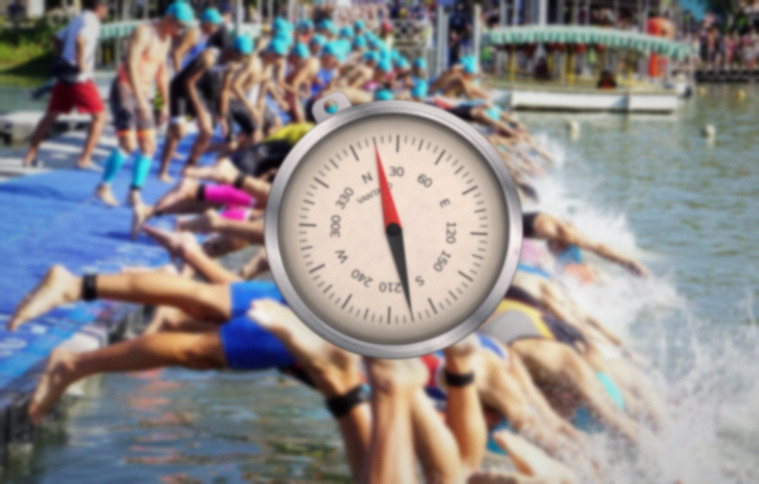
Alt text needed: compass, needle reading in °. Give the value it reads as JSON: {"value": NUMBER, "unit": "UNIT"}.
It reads {"value": 15, "unit": "°"}
